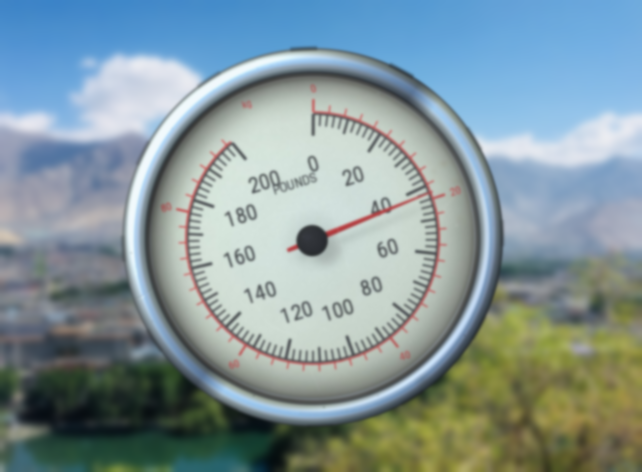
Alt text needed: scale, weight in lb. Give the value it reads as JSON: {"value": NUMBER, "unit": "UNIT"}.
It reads {"value": 42, "unit": "lb"}
